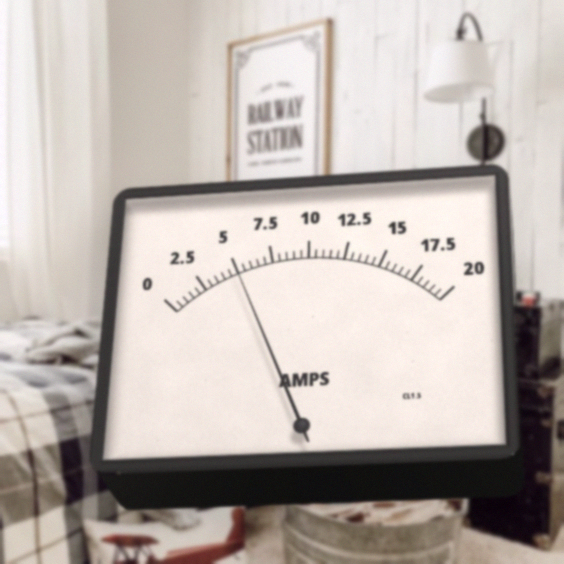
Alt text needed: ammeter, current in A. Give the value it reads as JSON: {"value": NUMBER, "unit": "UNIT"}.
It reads {"value": 5, "unit": "A"}
